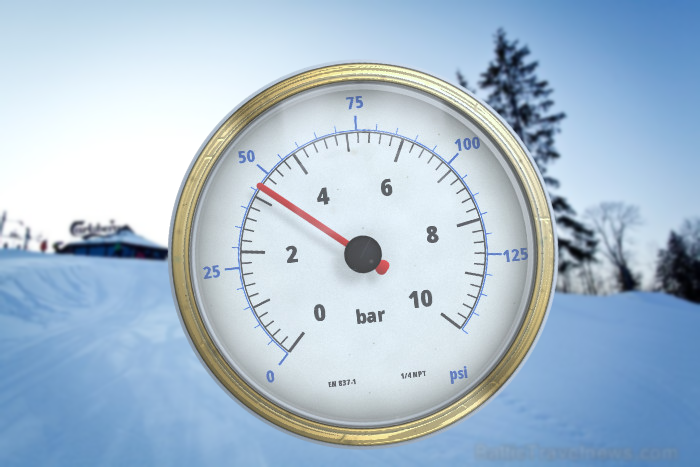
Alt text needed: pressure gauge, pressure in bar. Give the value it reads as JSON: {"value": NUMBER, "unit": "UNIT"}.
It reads {"value": 3.2, "unit": "bar"}
